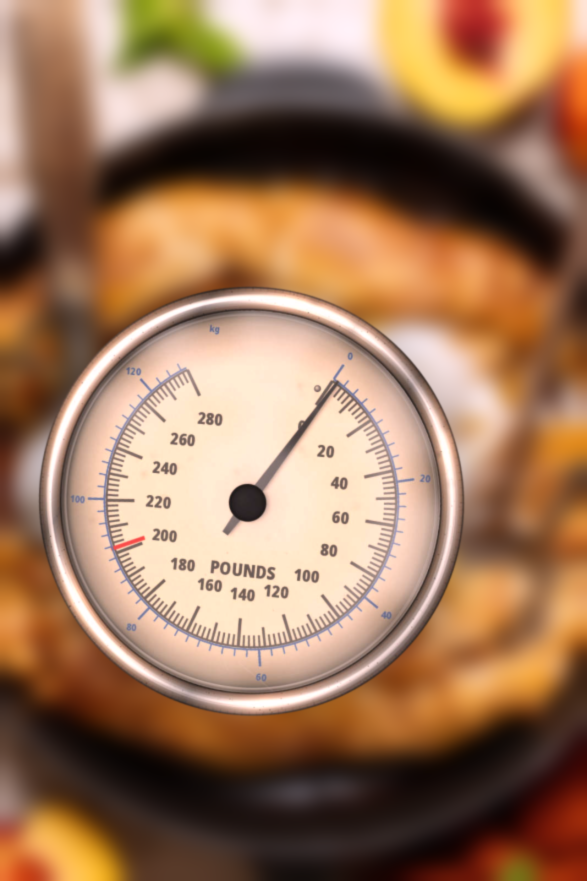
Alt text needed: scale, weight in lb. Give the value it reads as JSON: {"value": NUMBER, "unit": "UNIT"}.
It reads {"value": 2, "unit": "lb"}
